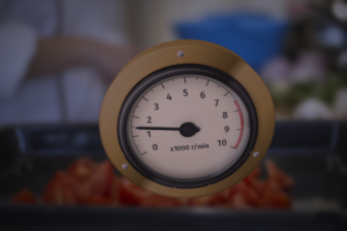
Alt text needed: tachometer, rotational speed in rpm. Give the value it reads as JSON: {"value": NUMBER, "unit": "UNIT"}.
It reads {"value": 1500, "unit": "rpm"}
